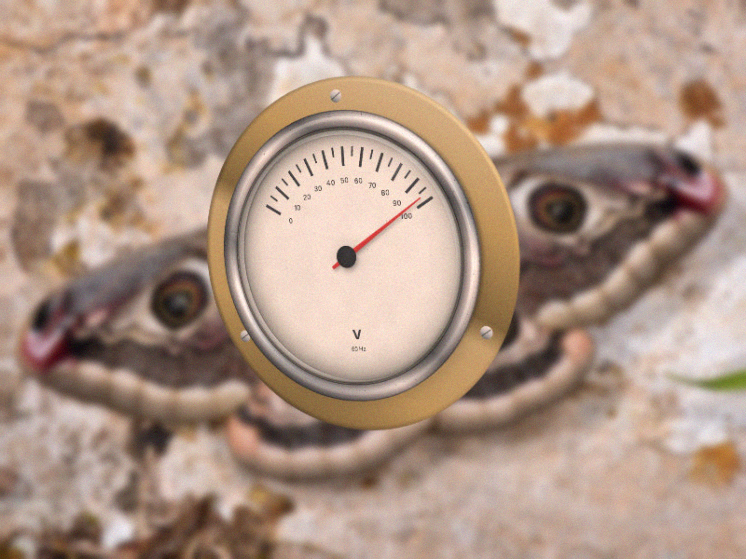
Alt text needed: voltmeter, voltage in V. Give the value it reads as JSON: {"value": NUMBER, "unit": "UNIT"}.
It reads {"value": 97.5, "unit": "V"}
